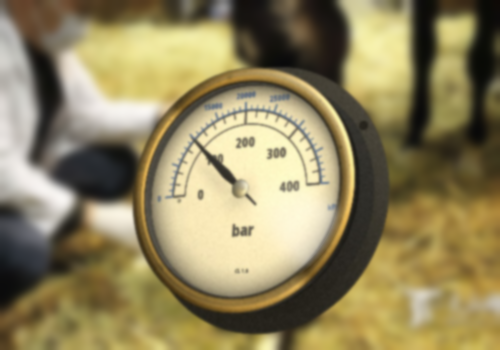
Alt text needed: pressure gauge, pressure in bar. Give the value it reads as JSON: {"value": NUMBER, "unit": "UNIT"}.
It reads {"value": 100, "unit": "bar"}
